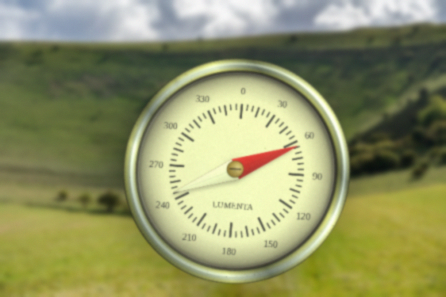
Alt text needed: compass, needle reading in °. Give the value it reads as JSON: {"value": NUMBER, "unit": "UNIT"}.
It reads {"value": 65, "unit": "°"}
